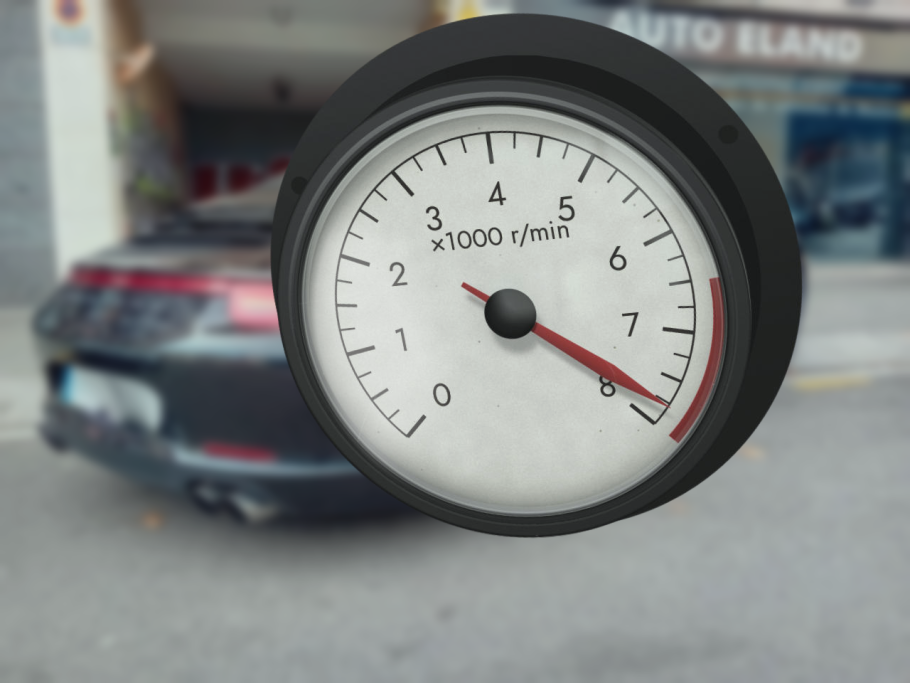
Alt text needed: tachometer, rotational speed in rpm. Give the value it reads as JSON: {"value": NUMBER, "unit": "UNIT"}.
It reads {"value": 7750, "unit": "rpm"}
